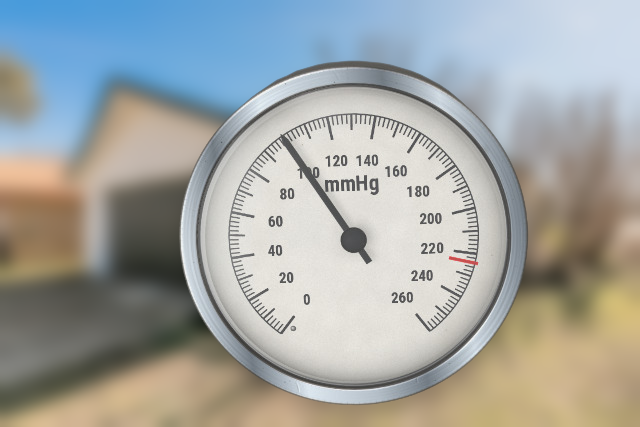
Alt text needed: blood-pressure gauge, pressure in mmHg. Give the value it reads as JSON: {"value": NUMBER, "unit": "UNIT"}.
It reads {"value": 100, "unit": "mmHg"}
